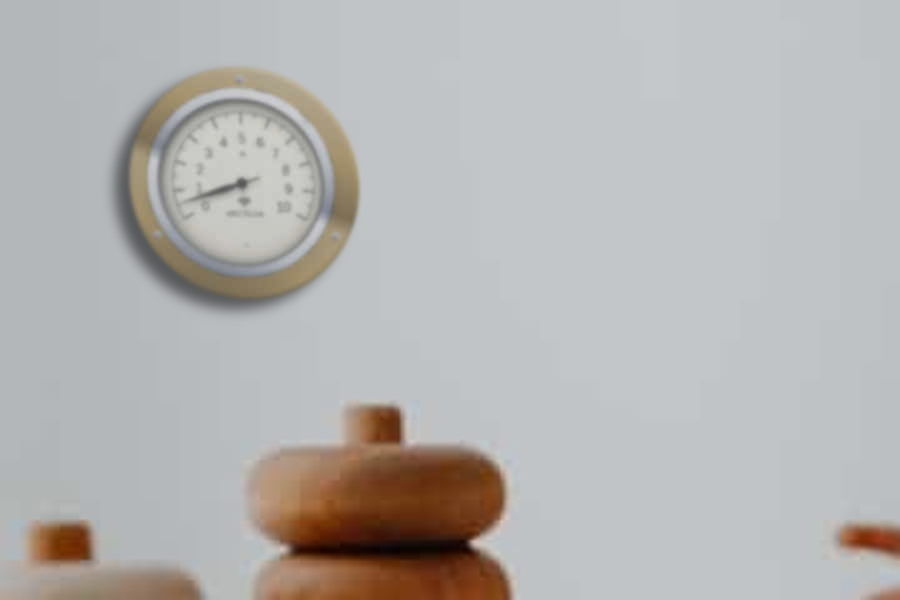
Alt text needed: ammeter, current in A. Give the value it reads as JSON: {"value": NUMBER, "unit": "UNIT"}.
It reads {"value": 0.5, "unit": "A"}
